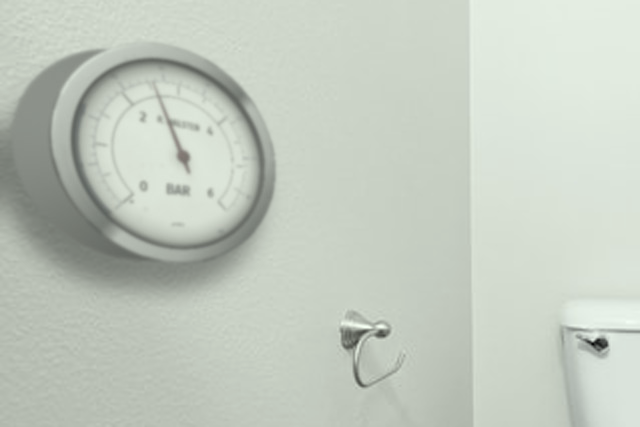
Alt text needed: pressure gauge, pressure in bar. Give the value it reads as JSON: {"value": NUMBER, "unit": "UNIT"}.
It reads {"value": 2.5, "unit": "bar"}
